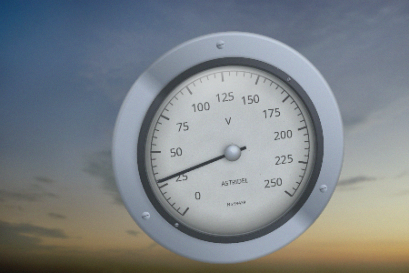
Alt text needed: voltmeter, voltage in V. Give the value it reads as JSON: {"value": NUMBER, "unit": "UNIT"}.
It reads {"value": 30, "unit": "V"}
